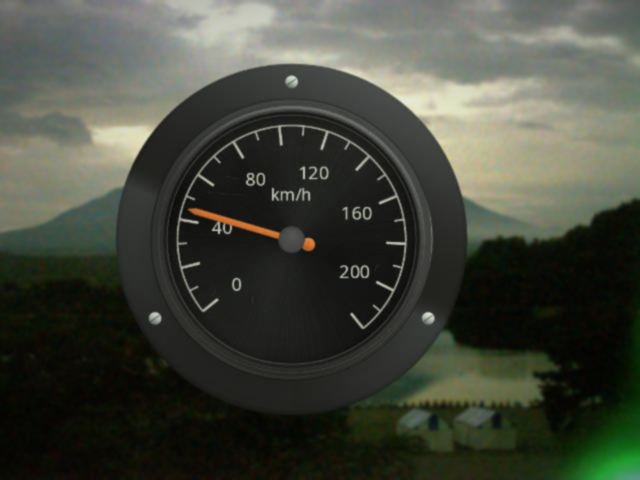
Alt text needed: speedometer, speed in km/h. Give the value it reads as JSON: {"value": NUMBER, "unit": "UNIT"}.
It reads {"value": 45, "unit": "km/h"}
